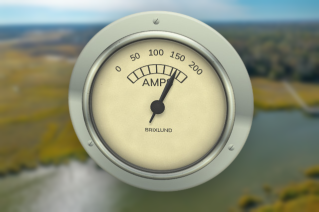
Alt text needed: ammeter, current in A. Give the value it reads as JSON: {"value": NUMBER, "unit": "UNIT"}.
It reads {"value": 162.5, "unit": "A"}
